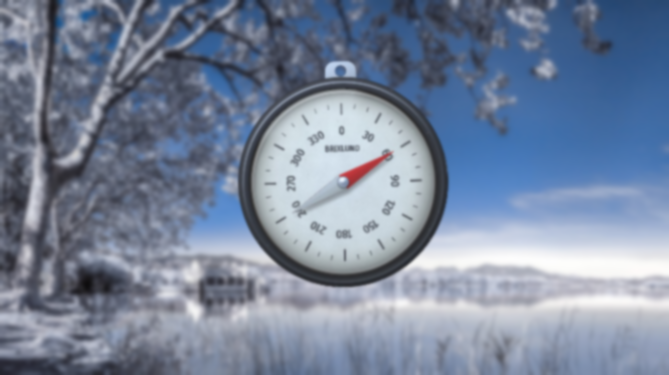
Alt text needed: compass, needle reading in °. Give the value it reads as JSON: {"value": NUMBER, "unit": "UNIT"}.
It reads {"value": 60, "unit": "°"}
